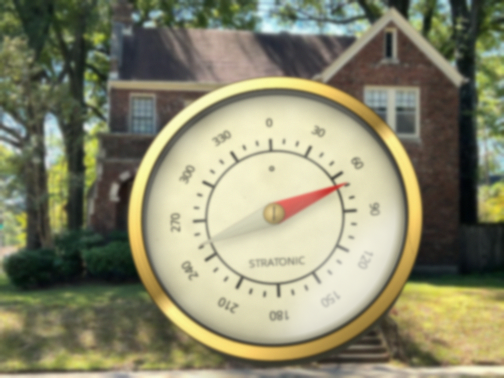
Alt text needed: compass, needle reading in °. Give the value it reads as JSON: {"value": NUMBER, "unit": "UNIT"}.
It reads {"value": 70, "unit": "°"}
